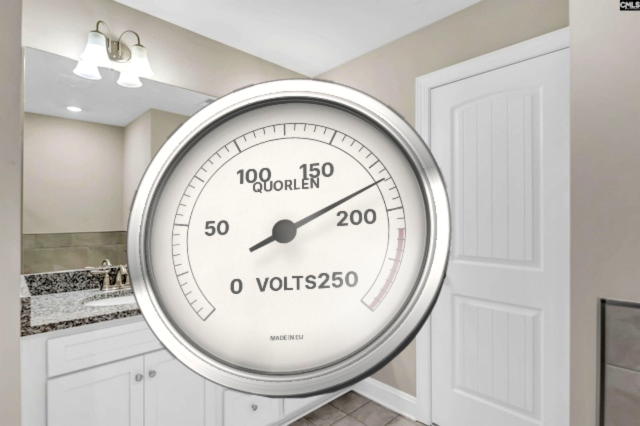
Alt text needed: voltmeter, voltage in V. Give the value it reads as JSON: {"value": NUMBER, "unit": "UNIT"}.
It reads {"value": 185, "unit": "V"}
